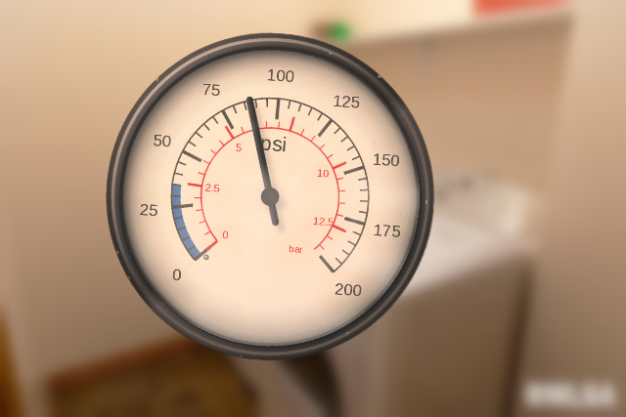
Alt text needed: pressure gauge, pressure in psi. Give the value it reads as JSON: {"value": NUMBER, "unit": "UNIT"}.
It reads {"value": 87.5, "unit": "psi"}
